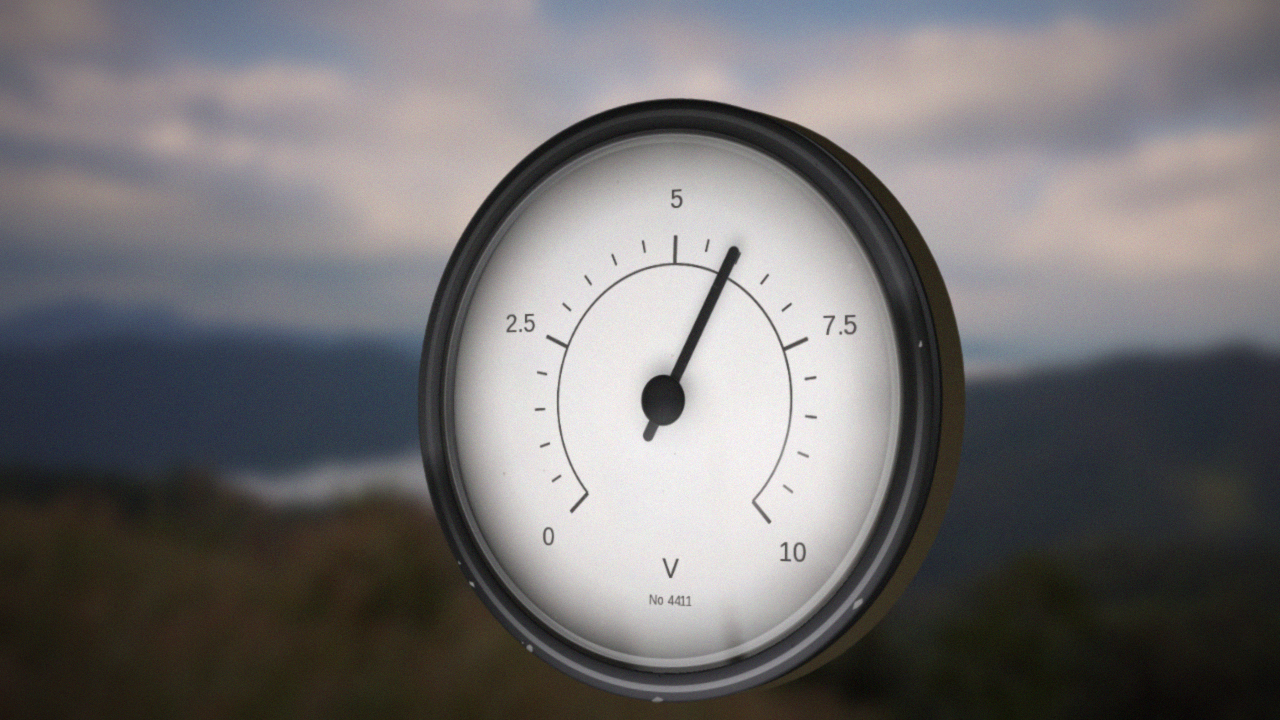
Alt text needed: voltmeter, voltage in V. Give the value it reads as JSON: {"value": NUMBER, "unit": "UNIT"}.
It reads {"value": 6, "unit": "V"}
